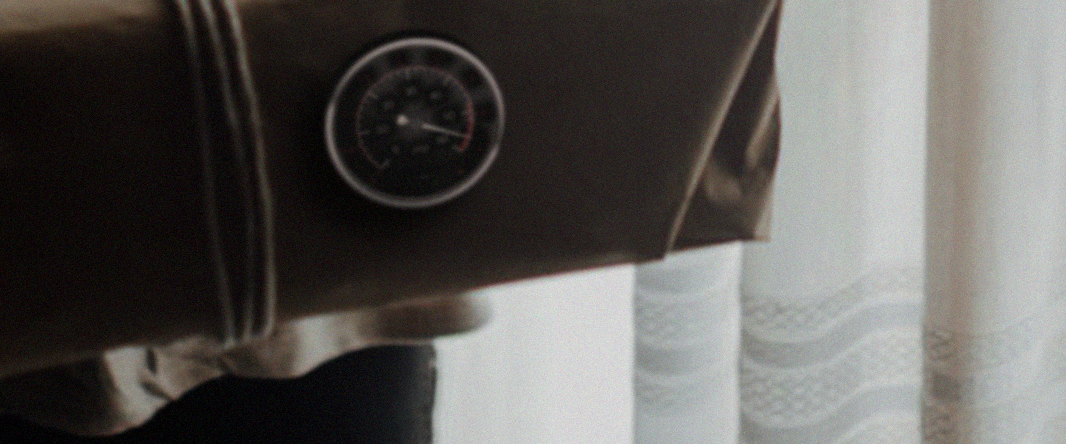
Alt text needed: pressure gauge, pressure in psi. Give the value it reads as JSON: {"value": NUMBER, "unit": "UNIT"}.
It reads {"value": 56, "unit": "psi"}
